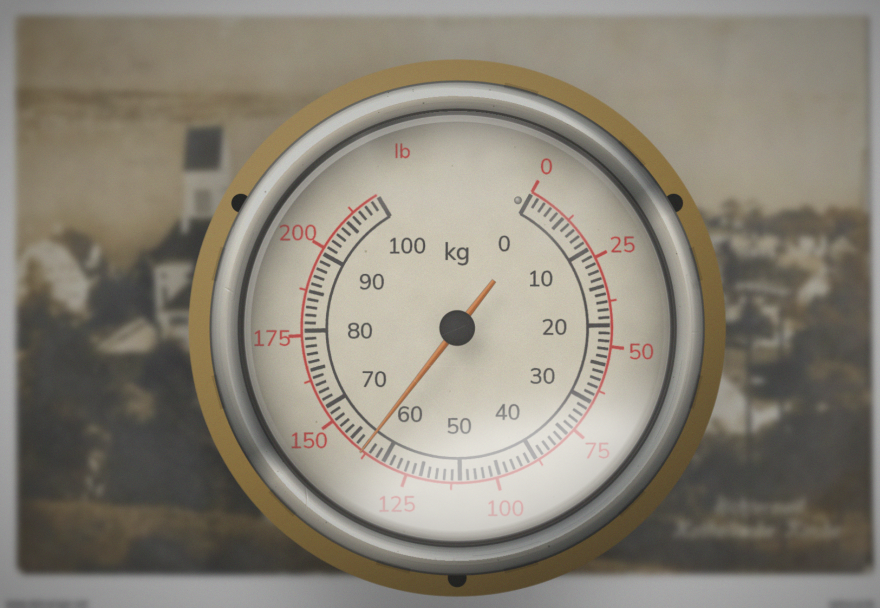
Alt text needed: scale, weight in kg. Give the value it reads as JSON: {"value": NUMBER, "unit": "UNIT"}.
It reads {"value": 63, "unit": "kg"}
